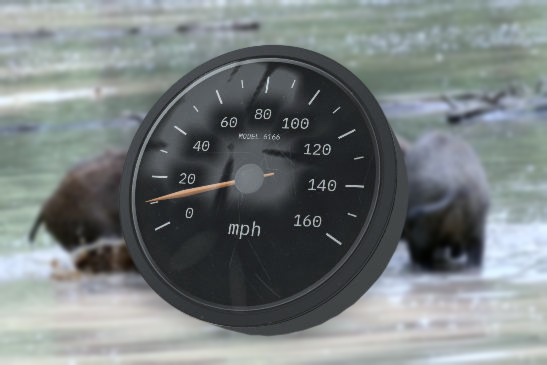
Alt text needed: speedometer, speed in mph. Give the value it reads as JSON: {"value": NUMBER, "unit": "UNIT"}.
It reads {"value": 10, "unit": "mph"}
